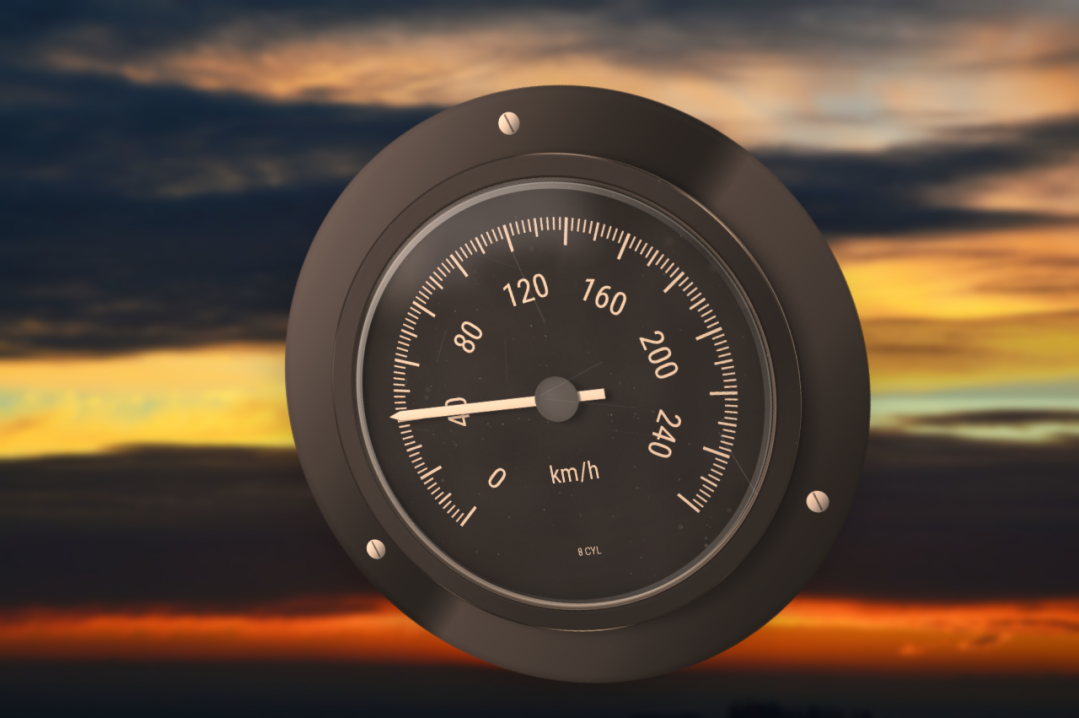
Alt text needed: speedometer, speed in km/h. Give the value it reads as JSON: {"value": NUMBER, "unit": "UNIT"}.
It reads {"value": 42, "unit": "km/h"}
